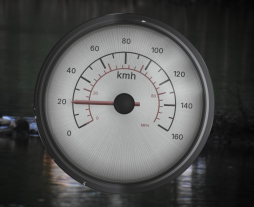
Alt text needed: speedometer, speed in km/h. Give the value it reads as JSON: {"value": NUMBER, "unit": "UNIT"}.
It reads {"value": 20, "unit": "km/h"}
